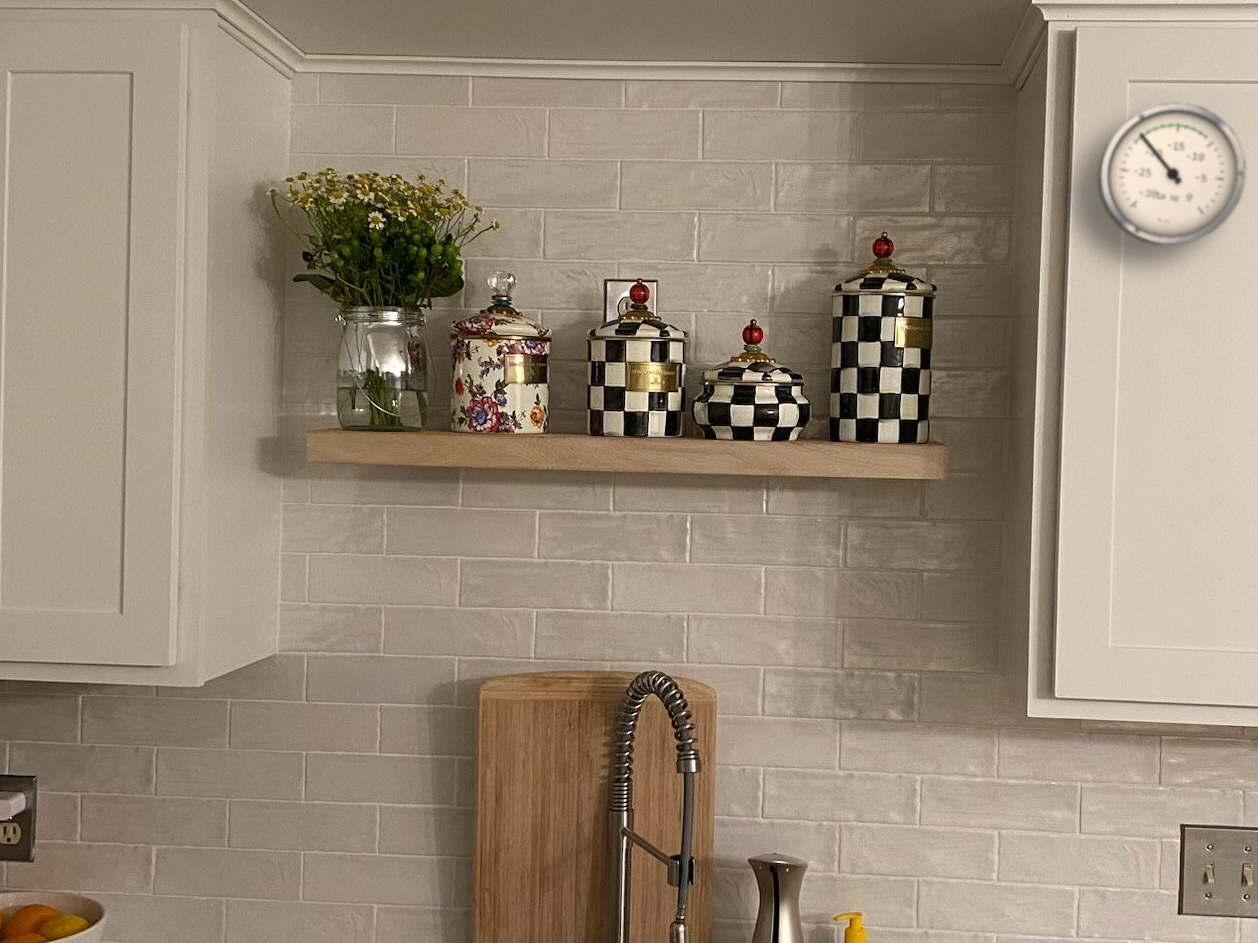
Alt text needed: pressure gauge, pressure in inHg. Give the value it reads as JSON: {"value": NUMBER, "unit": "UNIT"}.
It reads {"value": -20, "unit": "inHg"}
